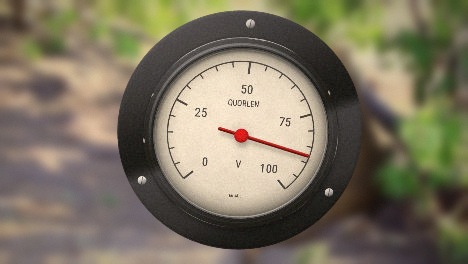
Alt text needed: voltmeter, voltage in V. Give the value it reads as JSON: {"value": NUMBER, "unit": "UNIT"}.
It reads {"value": 87.5, "unit": "V"}
